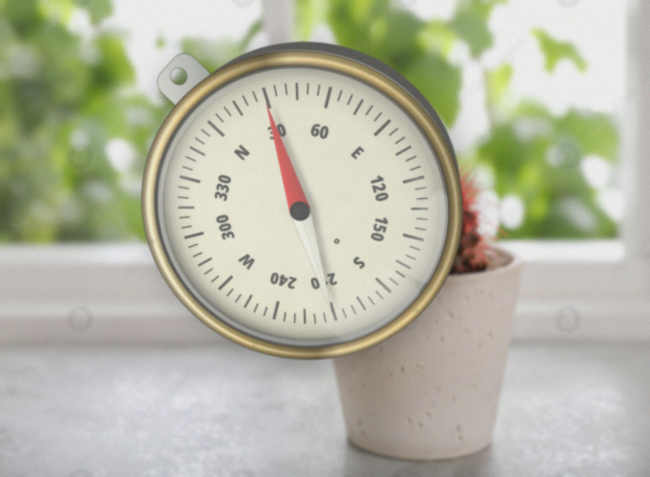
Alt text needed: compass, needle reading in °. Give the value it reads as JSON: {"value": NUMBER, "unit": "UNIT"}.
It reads {"value": 30, "unit": "°"}
